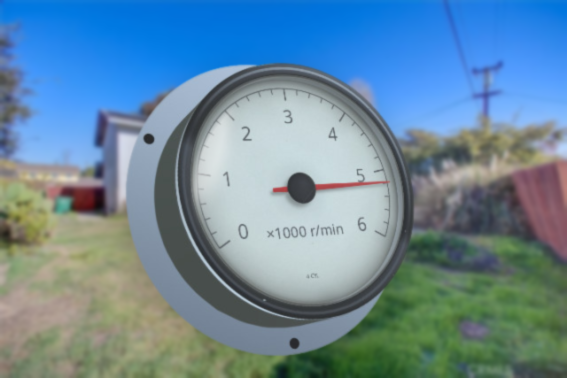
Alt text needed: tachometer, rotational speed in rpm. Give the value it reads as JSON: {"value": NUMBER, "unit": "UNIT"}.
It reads {"value": 5200, "unit": "rpm"}
